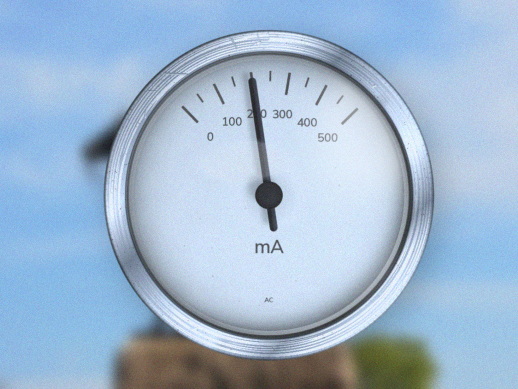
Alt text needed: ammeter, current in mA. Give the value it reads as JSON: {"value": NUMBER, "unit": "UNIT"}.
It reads {"value": 200, "unit": "mA"}
